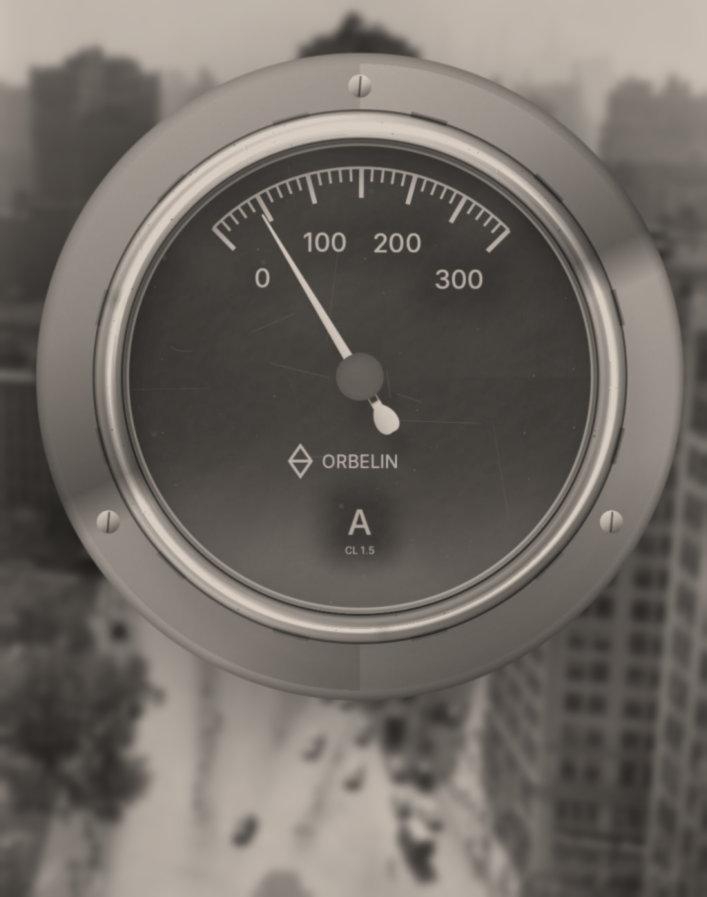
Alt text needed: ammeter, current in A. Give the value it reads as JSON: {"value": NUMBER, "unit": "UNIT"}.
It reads {"value": 45, "unit": "A"}
